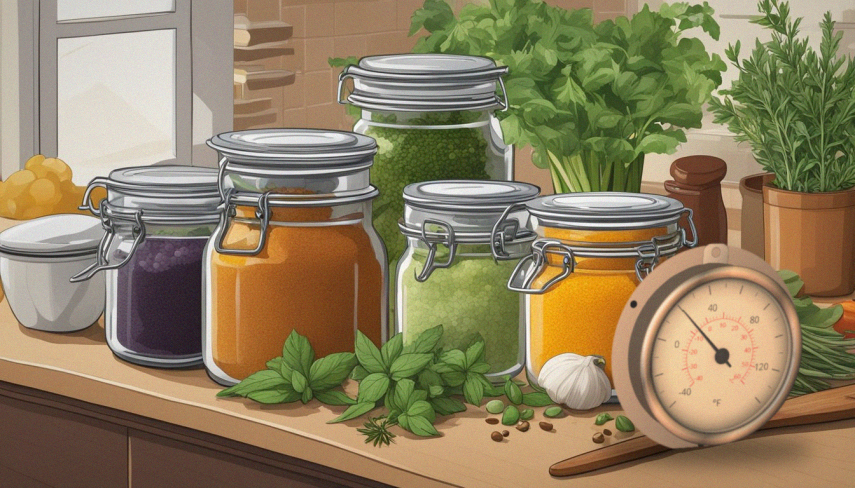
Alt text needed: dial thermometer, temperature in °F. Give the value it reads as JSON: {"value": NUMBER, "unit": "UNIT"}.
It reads {"value": 20, "unit": "°F"}
